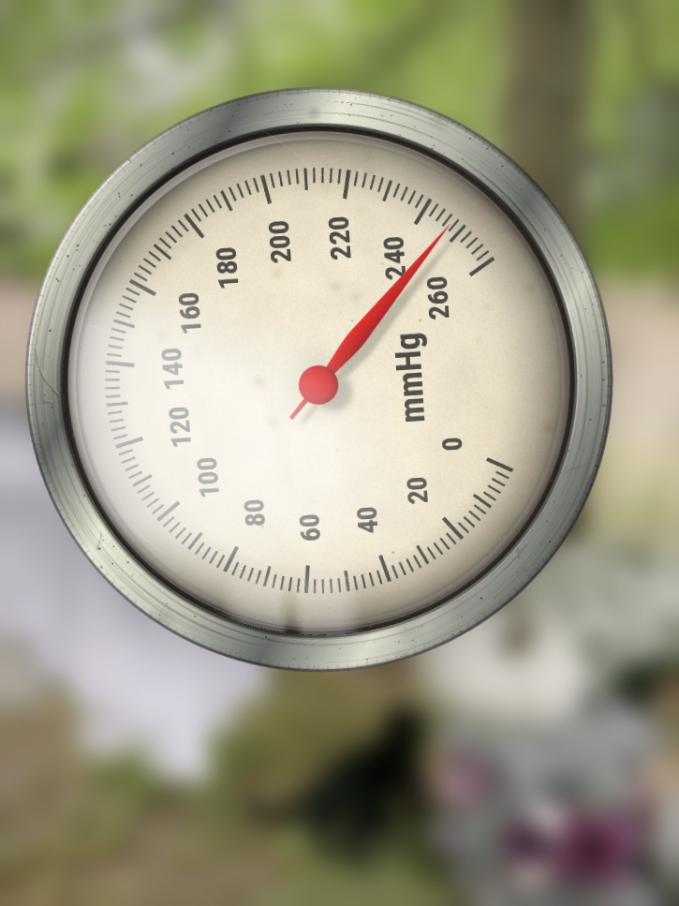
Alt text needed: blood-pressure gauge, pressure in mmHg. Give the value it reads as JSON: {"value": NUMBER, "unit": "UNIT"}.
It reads {"value": 247, "unit": "mmHg"}
